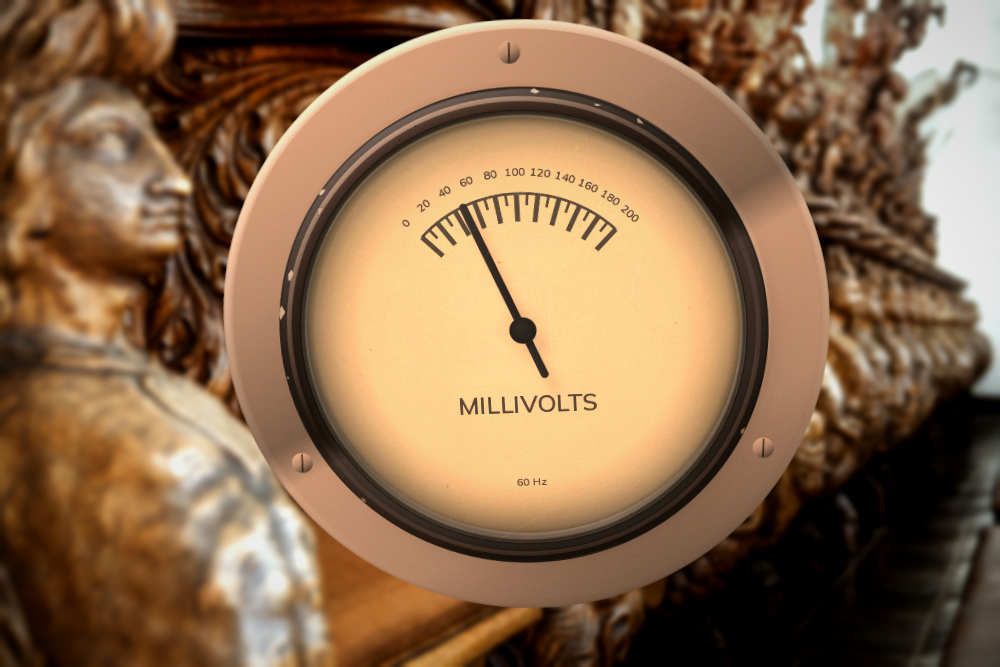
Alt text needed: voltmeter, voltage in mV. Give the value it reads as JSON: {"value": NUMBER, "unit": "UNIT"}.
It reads {"value": 50, "unit": "mV"}
